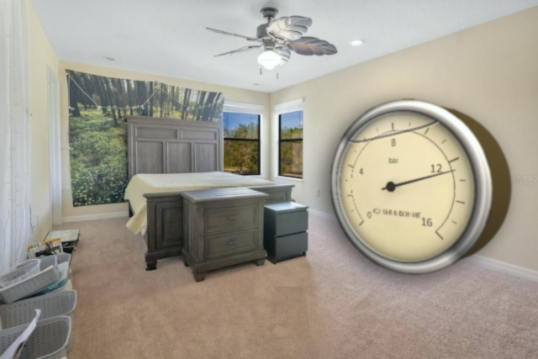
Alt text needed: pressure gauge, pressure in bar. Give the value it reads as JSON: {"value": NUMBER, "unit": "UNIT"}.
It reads {"value": 12.5, "unit": "bar"}
